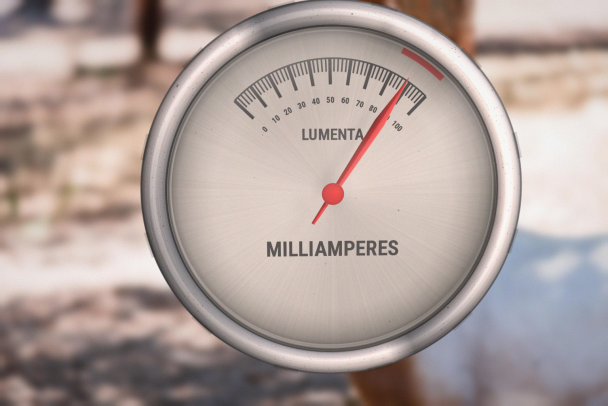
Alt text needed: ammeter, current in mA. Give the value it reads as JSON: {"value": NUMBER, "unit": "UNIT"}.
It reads {"value": 88, "unit": "mA"}
